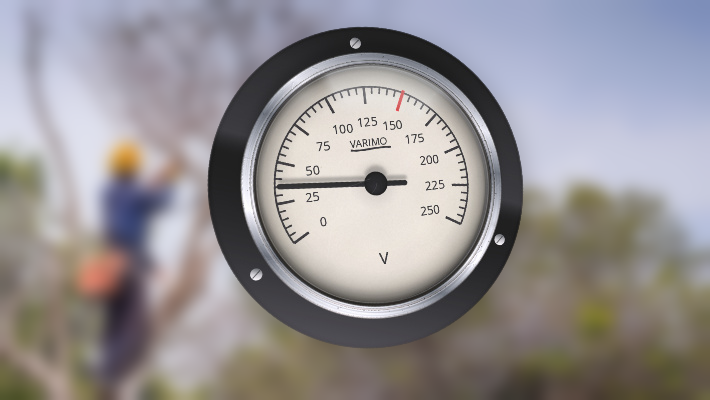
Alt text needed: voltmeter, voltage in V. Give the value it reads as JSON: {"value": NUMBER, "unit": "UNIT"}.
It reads {"value": 35, "unit": "V"}
